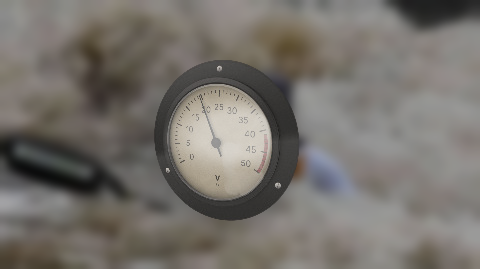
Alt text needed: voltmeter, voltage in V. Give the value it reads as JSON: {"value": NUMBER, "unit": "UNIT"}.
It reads {"value": 20, "unit": "V"}
